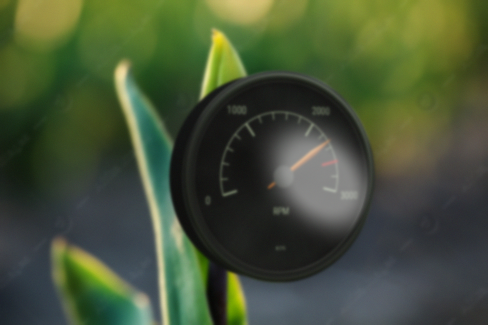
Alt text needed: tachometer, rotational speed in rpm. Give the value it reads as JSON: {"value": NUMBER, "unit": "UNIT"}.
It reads {"value": 2300, "unit": "rpm"}
